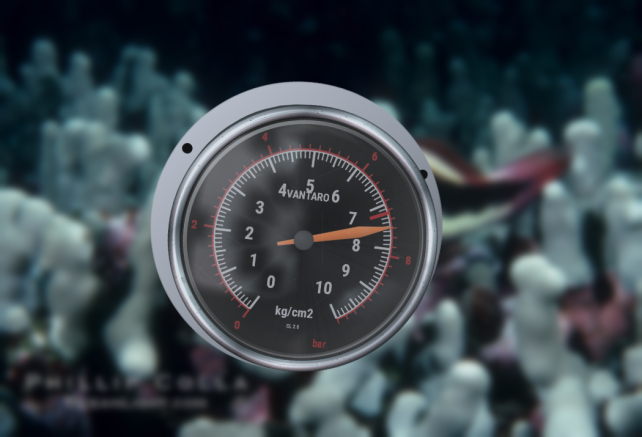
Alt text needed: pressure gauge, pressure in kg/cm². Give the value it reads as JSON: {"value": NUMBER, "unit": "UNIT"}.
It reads {"value": 7.5, "unit": "kg/cm²"}
